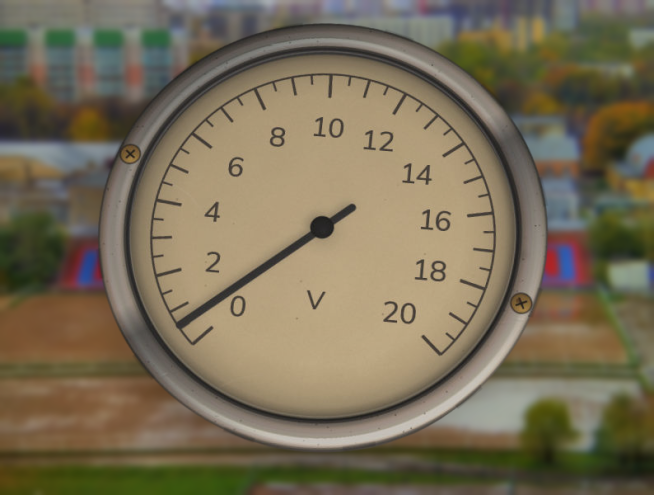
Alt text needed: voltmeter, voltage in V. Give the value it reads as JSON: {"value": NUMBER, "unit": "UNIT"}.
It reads {"value": 0.5, "unit": "V"}
